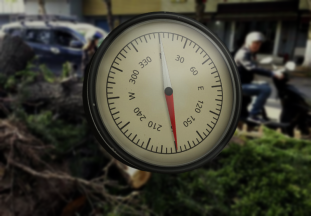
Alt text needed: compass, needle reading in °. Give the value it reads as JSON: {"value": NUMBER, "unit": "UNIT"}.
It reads {"value": 180, "unit": "°"}
